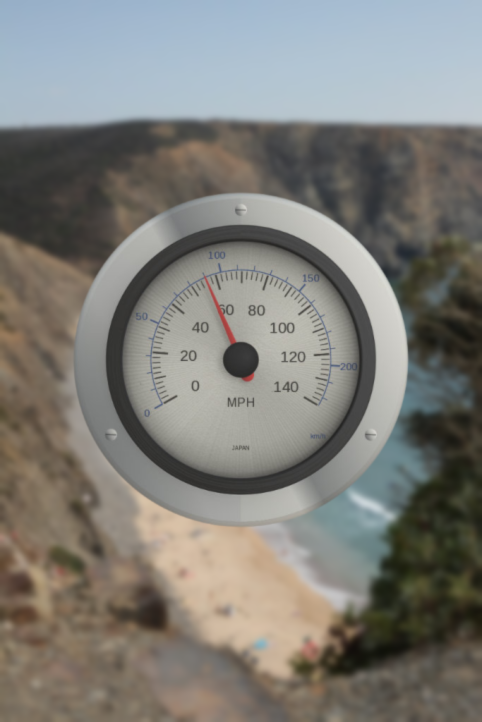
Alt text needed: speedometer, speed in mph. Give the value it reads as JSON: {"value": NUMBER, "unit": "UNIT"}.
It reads {"value": 56, "unit": "mph"}
